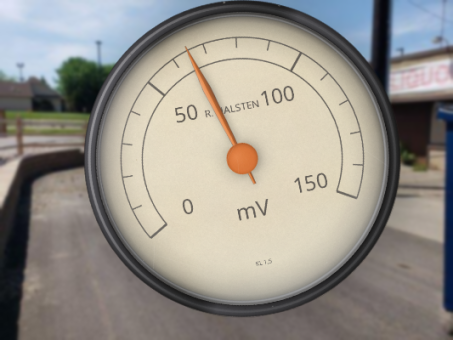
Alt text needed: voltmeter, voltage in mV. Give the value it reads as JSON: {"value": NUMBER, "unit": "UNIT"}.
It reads {"value": 65, "unit": "mV"}
